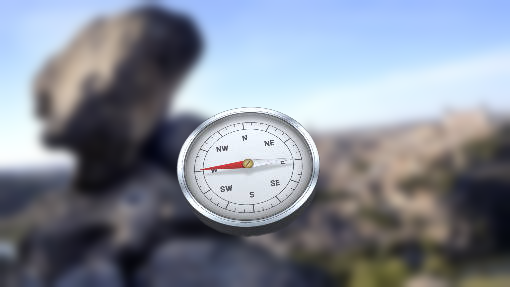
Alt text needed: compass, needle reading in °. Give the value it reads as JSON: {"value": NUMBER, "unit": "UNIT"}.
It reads {"value": 270, "unit": "°"}
